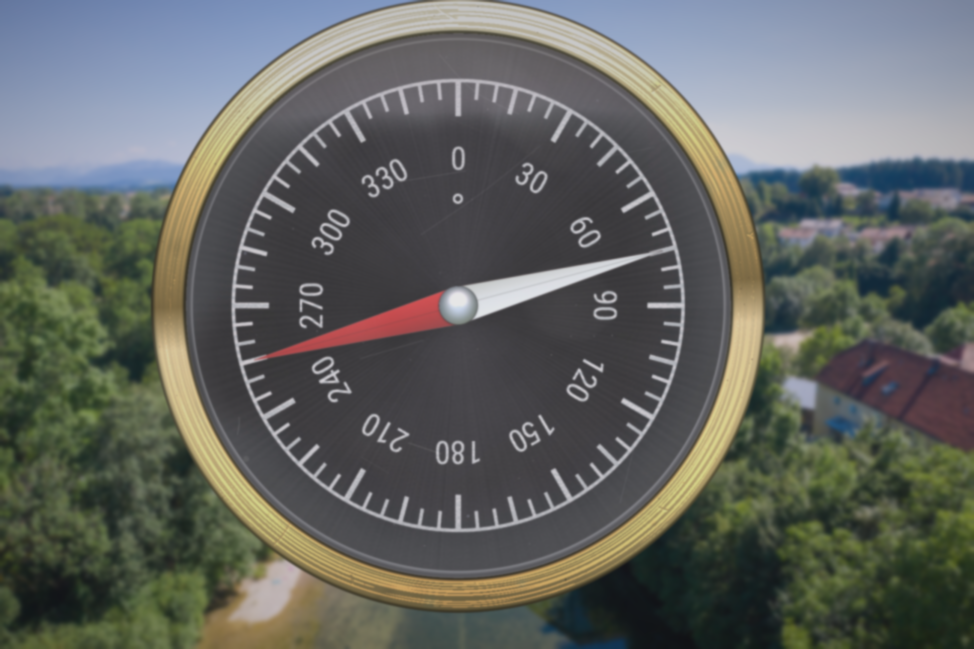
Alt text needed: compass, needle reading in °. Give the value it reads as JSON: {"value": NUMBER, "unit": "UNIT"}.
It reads {"value": 255, "unit": "°"}
